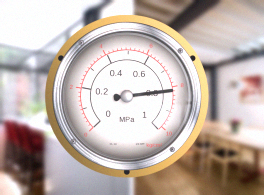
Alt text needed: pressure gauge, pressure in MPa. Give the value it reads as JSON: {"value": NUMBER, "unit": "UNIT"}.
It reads {"value": 0.8, "unit": "MPa"}
